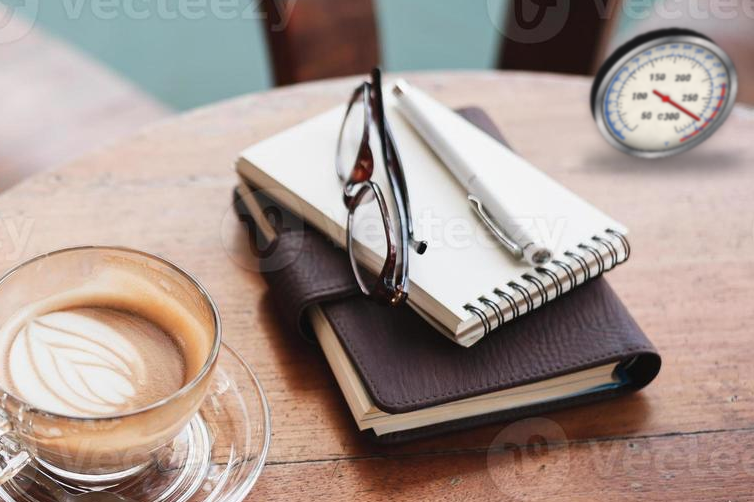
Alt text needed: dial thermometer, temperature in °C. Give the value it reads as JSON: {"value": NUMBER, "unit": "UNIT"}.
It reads {"value": 275, "unit": "°C"}
